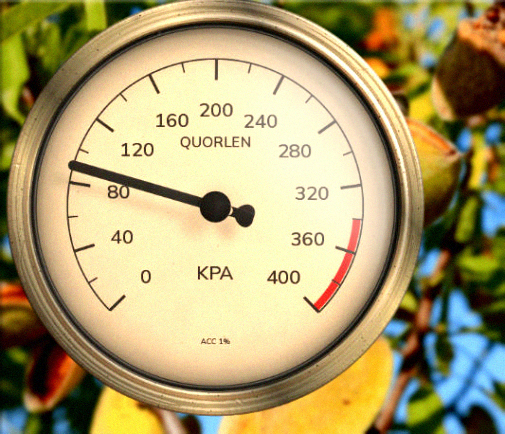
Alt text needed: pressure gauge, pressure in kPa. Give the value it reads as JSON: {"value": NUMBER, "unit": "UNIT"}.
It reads {"value": 90, "unit": "kPa"}
